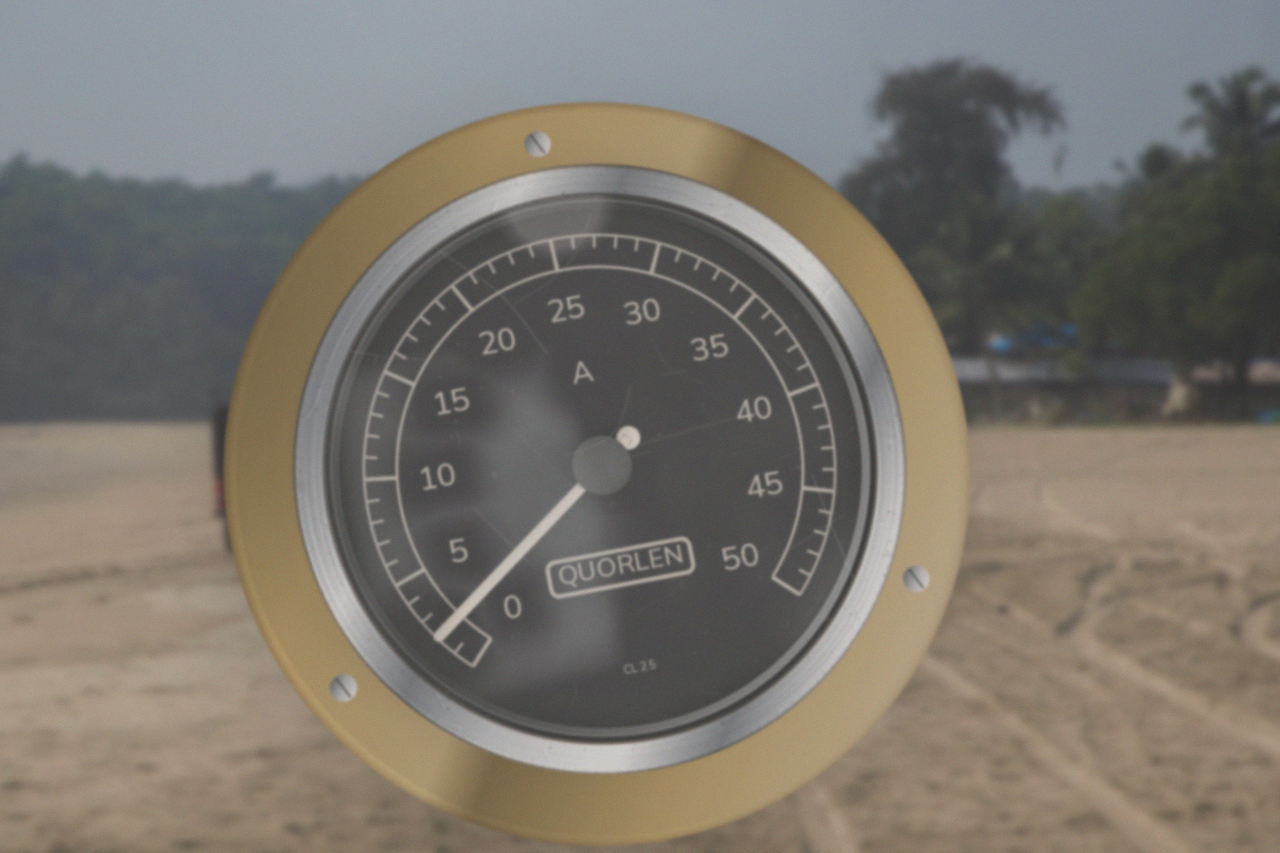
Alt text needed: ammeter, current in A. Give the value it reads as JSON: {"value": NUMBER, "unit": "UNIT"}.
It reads {"value": 2, "unit": "A"}
